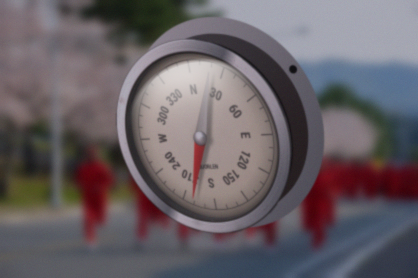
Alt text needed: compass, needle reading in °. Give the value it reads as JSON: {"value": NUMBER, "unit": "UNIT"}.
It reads {"value": 200, "unit": "°"}
